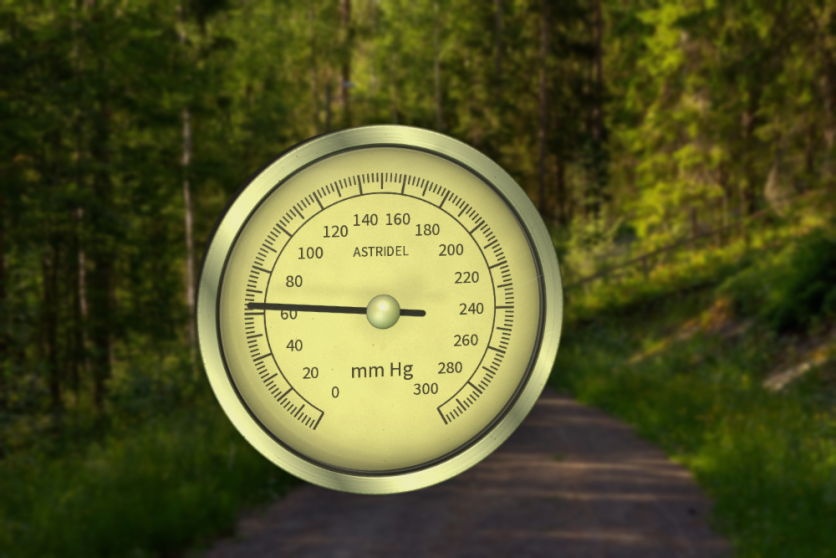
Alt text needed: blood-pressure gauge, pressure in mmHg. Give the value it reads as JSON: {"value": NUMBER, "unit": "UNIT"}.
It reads {"value": 64, "unit": "mmHg"}
